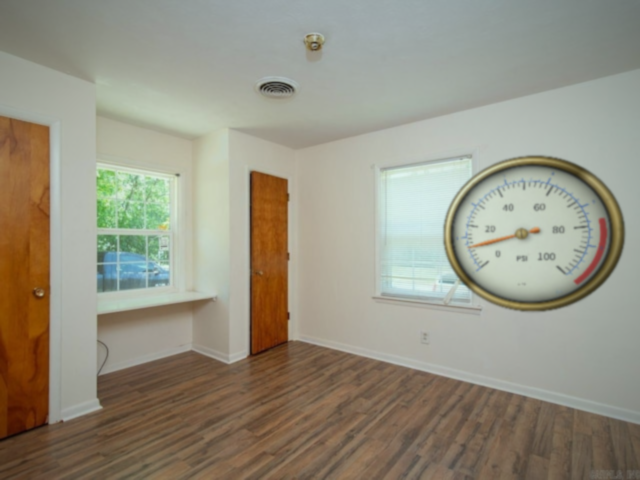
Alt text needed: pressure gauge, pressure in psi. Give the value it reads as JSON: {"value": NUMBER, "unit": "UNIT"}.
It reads {"value": 10, "unit": "psi"}
